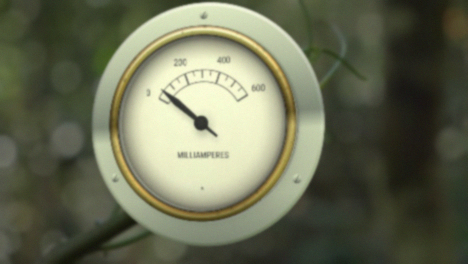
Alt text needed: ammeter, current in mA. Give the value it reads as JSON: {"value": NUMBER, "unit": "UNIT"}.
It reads {"value": 50, "unit": "mA"}
